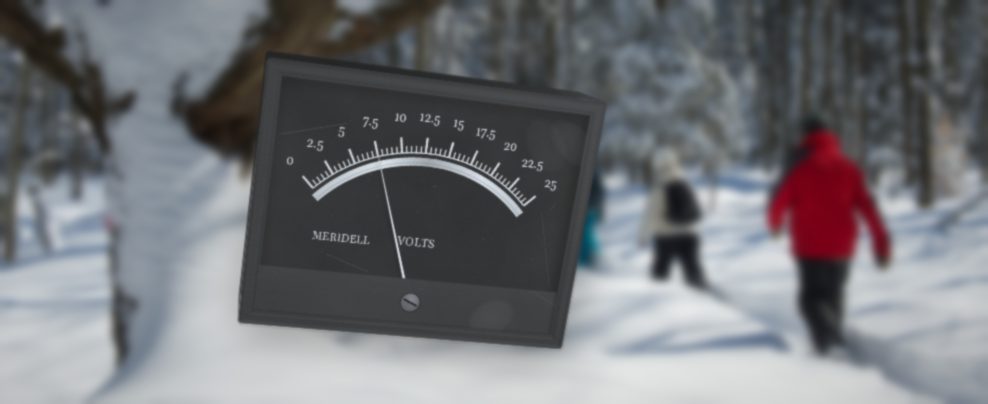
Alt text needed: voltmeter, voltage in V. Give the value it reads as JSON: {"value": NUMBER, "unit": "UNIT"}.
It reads {"value": 7.5, "unit": "V"}
